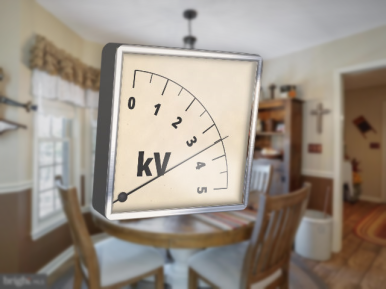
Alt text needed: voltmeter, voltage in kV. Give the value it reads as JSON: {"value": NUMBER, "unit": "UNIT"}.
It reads {"value": 3.5, "unit": "kV"}
